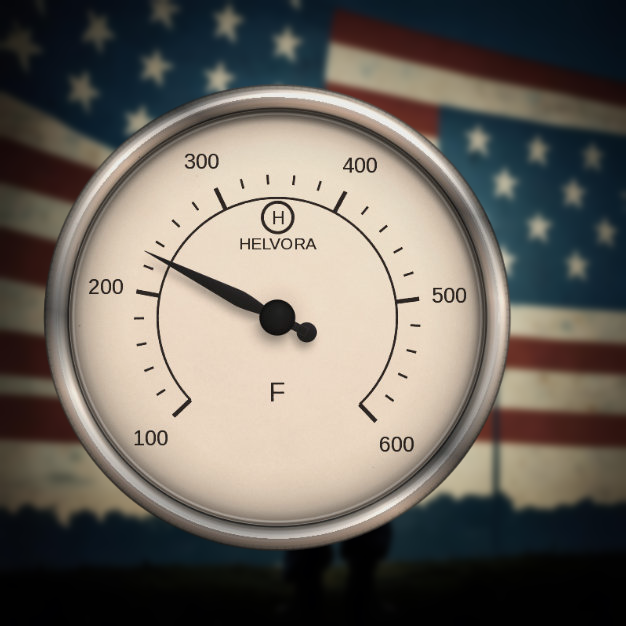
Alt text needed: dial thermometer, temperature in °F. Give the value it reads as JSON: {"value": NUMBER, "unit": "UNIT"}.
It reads {"value": 230, "unit": "°F"}
